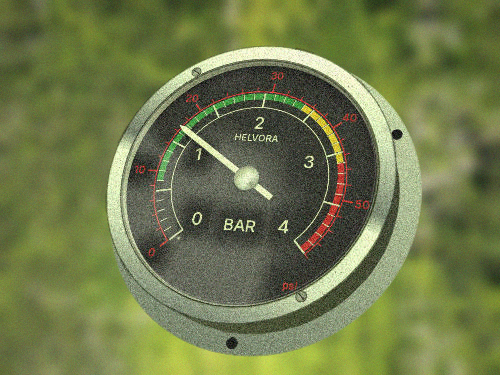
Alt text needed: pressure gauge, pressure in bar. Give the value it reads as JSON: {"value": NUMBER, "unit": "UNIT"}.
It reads {"value": 1.15, "unit": "bar"}
